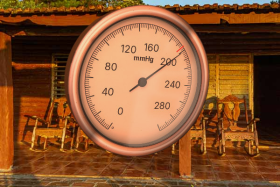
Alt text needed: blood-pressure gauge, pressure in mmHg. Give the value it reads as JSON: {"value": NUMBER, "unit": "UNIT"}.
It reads {"value": 200, "unit": "mmHg"}
